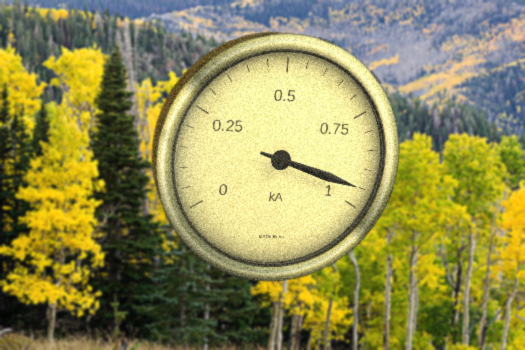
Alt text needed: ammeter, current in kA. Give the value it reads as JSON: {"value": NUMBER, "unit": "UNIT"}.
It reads {"value": 0.95, "unit": "kA"}
